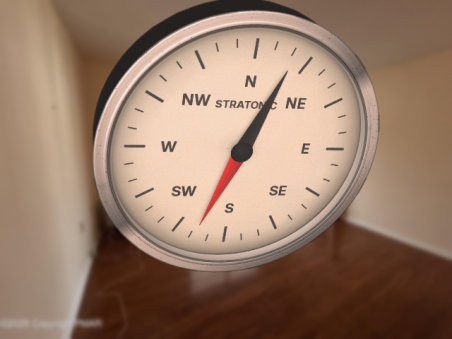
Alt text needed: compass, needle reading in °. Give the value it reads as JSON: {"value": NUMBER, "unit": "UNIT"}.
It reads {"value": 200, "unit": "°"}
